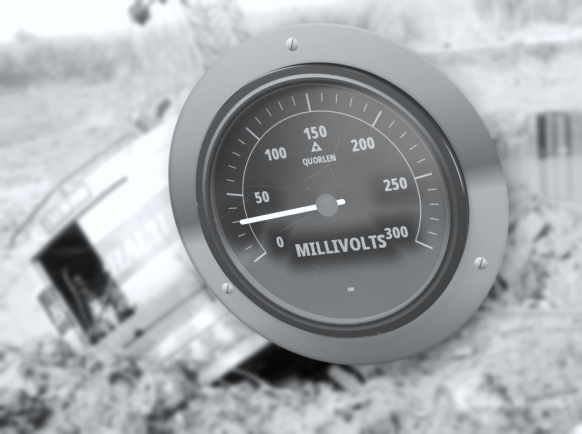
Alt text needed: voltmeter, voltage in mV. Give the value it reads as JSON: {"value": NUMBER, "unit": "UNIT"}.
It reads {"value": 30, "unit": "mV"}
